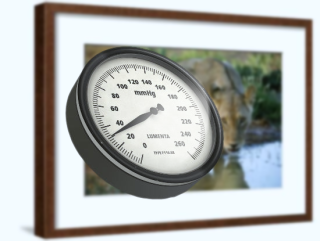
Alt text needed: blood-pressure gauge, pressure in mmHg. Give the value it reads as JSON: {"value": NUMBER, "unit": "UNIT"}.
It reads {"value": 30, "unit": "mmHg"}
